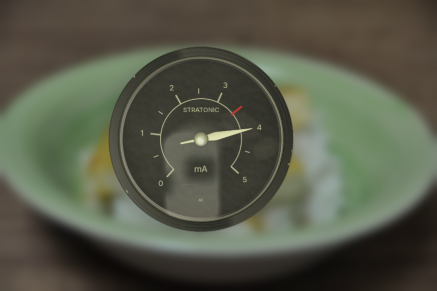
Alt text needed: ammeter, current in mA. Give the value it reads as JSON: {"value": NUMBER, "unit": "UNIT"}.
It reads {"value": 4, "unit": "mA"}
